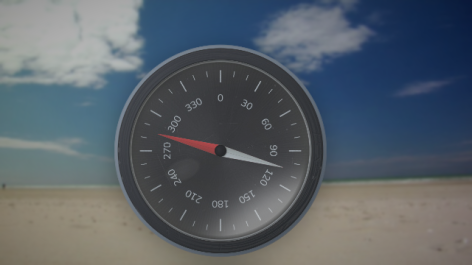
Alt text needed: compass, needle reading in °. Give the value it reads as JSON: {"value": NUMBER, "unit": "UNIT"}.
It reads {"value": 285, "unit": "°"}
